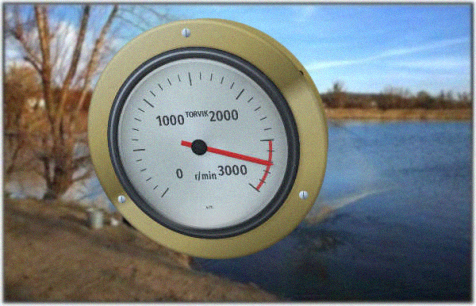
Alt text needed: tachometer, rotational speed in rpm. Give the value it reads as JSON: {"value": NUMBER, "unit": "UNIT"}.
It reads {"value": 2700, "unit": "rpm"}
